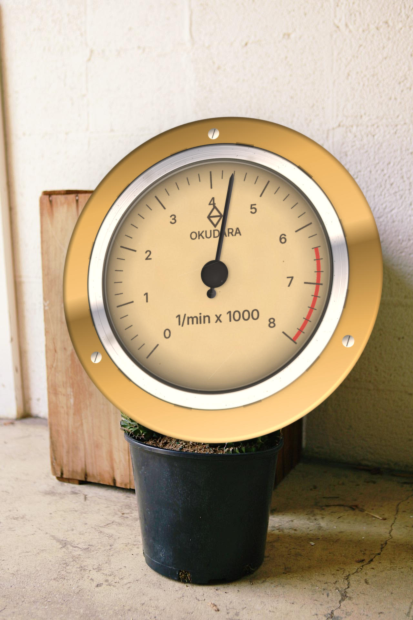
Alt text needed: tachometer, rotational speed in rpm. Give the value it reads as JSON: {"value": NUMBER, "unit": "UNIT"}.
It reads {"value": 4400, "unit": "rpm"}
